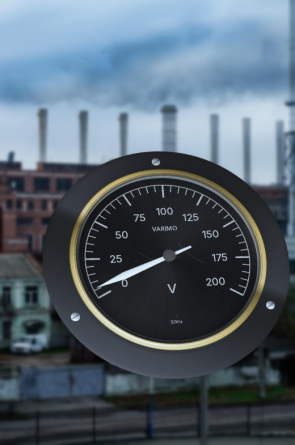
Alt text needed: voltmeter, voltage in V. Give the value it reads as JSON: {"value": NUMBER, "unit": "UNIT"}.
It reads {"value": 5, "unit": "V"}
